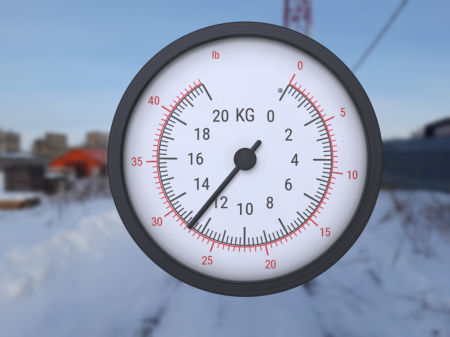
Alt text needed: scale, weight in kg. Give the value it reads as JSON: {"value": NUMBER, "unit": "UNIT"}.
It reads {"value": 12.6, "unit": "kg"}
